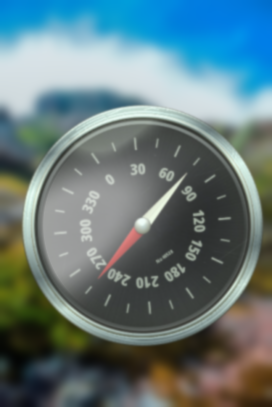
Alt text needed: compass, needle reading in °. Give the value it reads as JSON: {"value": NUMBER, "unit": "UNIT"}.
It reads {"value": 255, "unit": "°"}
